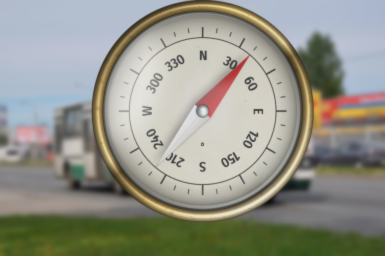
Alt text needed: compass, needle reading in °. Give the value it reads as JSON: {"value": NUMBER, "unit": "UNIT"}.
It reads {"value": 40, "unit": "°"}
